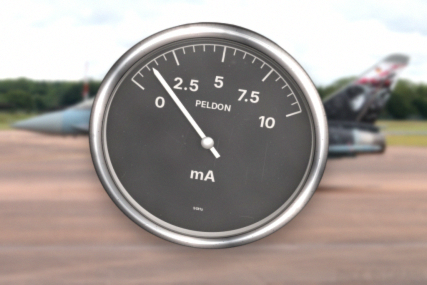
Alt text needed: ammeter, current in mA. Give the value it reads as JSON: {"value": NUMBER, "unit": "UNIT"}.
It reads {"value": 1.25, "unit": "mA"}
